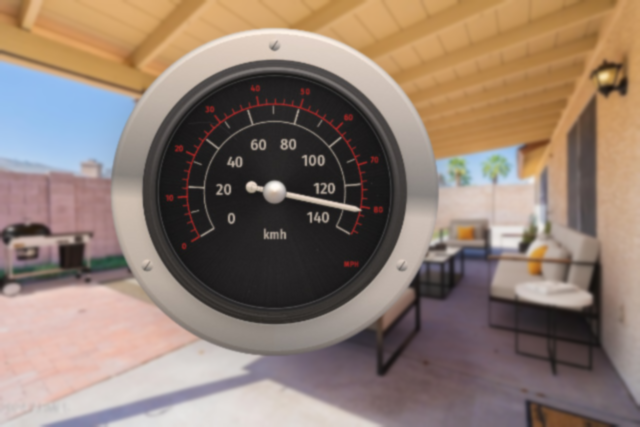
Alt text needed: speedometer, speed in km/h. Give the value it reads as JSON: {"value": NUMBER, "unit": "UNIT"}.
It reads {"value": 130, "unit": "km/h"}
